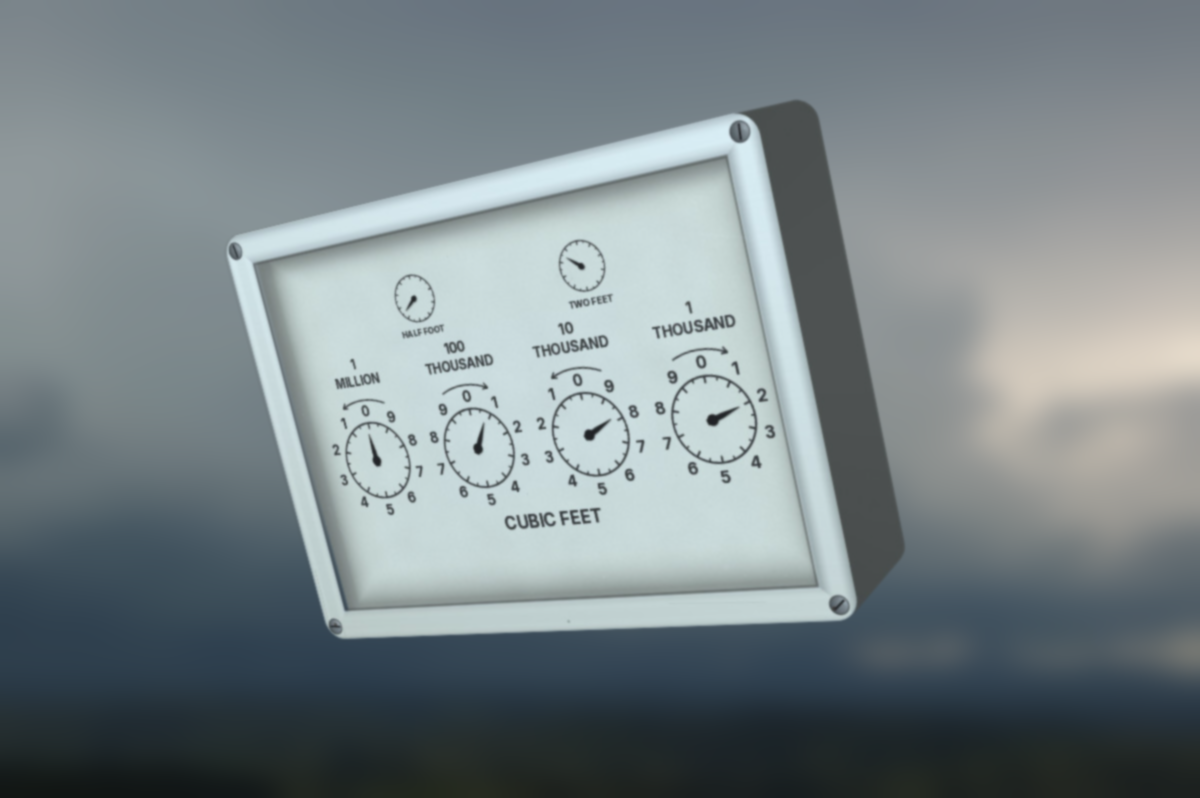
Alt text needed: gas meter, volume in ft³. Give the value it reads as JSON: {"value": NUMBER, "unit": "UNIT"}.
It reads {"value": 8200, "unit": "ft³"}
